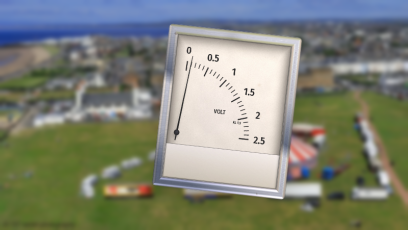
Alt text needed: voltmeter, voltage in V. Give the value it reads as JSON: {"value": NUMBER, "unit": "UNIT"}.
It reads {"value": 0.1, "unit": "V"}
